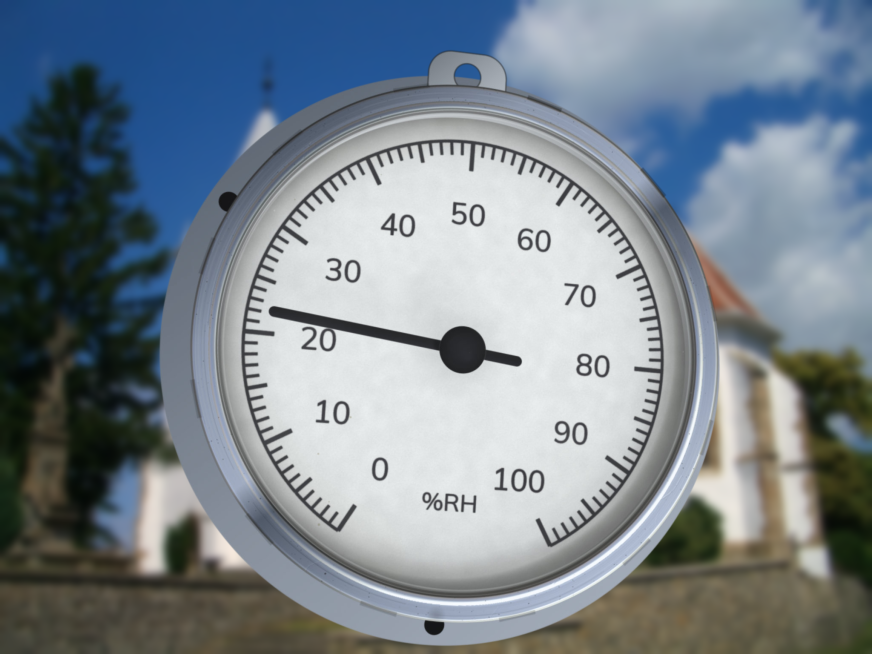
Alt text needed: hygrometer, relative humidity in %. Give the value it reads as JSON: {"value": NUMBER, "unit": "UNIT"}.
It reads {"value": 22, "unit": "%"}
